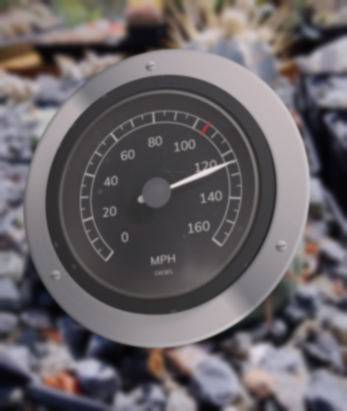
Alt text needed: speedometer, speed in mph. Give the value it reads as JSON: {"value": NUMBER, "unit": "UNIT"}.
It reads {"value": 125, "unit": "mph"}
